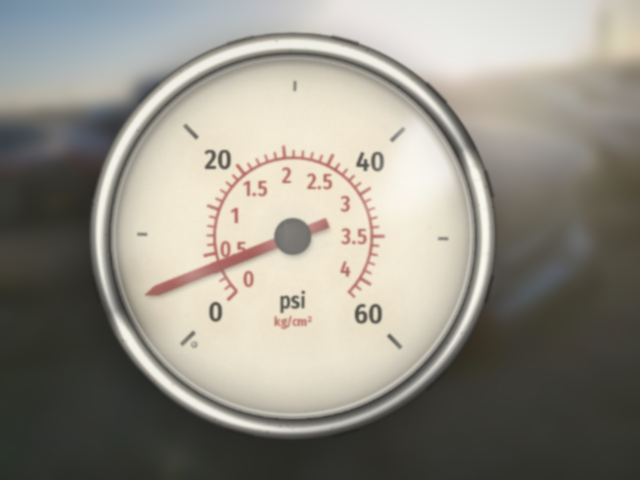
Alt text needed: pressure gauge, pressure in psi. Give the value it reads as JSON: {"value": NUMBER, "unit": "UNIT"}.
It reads {"value": 5, "unit": "psi"}
